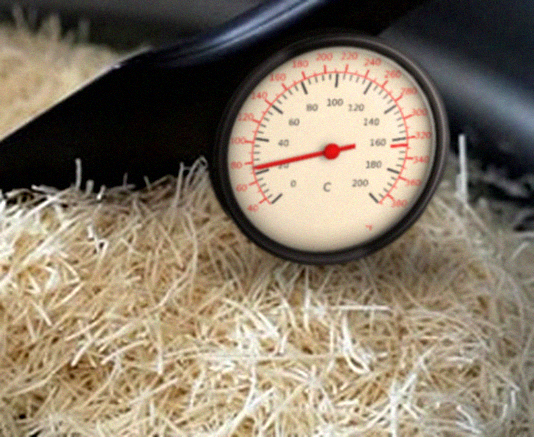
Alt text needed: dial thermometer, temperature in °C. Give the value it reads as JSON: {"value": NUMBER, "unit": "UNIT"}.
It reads {"value": 24, "unit": "°C"}
